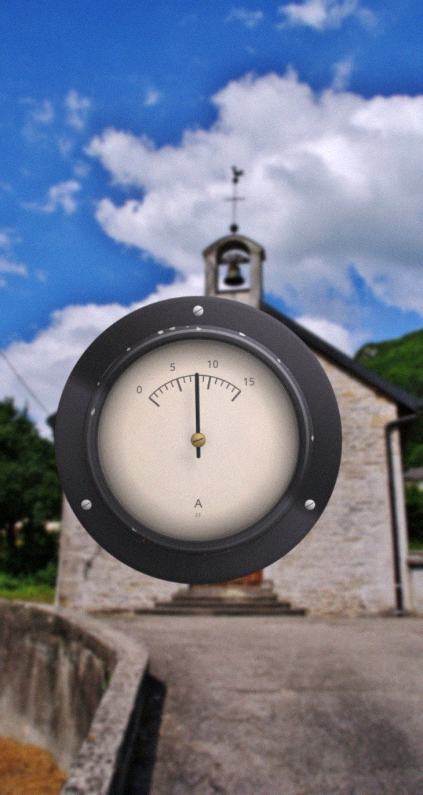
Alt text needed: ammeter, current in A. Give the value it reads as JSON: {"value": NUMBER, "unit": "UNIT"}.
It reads {"value": 8, "unit": "A"}
